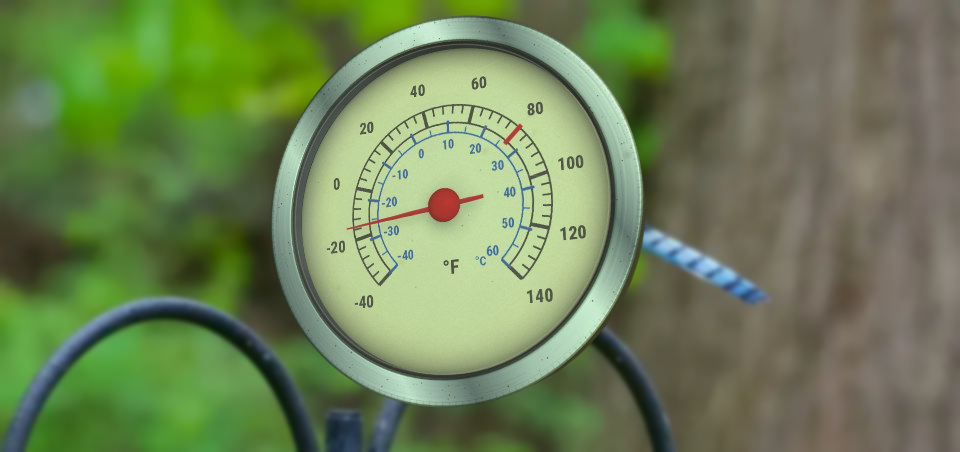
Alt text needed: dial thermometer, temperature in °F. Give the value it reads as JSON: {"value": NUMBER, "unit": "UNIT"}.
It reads {"value": -16, "unit": "°F"}
